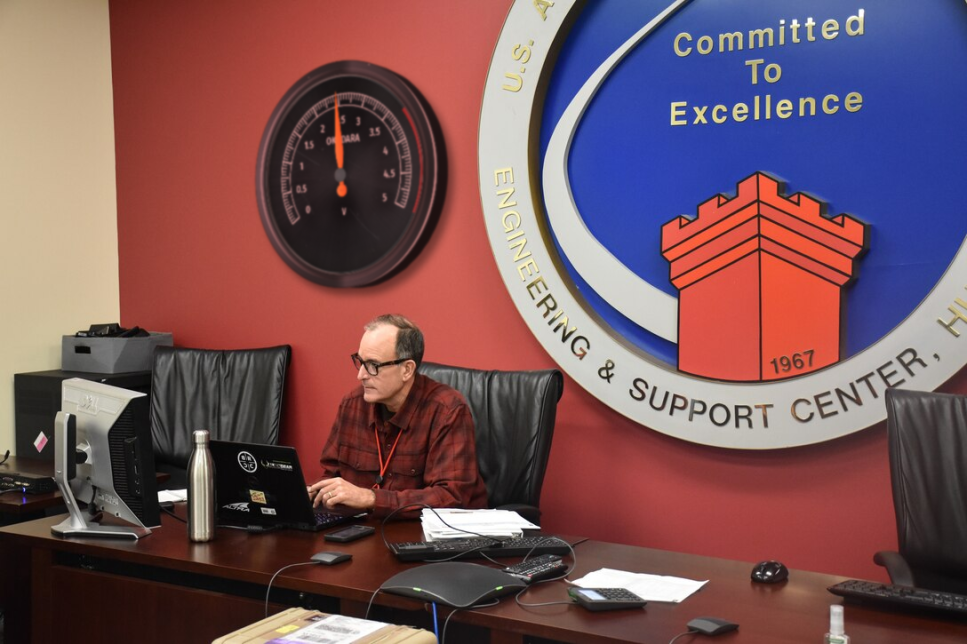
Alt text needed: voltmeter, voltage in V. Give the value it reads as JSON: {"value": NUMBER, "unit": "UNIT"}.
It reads {"value": 2.5, "unit": "V"}
